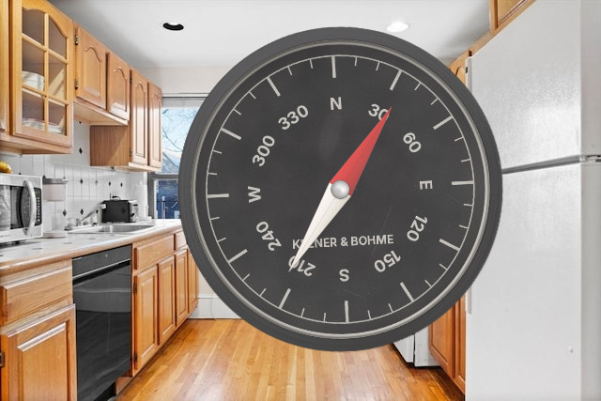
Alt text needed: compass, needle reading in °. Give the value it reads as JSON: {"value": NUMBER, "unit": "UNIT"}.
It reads {"value": 35, "unit": "°"}
